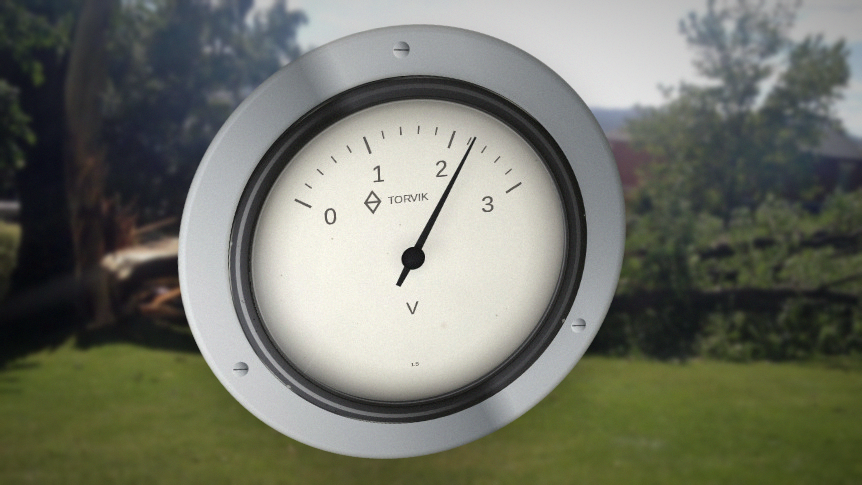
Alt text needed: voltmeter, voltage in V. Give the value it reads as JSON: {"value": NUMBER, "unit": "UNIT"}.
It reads {"value": 2.2, "unit": "V"}
